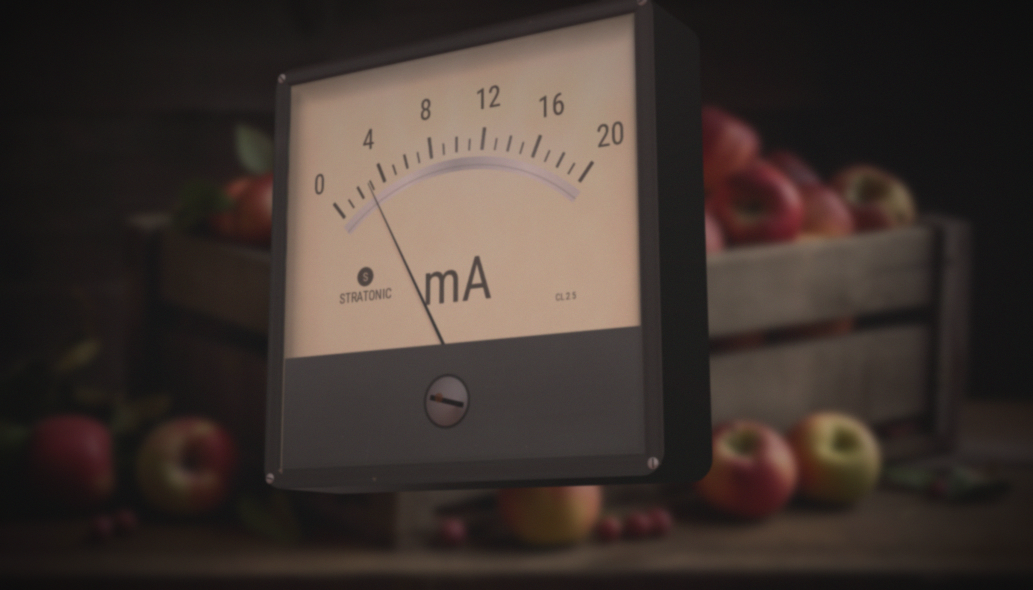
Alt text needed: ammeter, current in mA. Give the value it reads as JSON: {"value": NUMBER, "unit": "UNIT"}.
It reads {"value": 3, "unit": "mA"}
